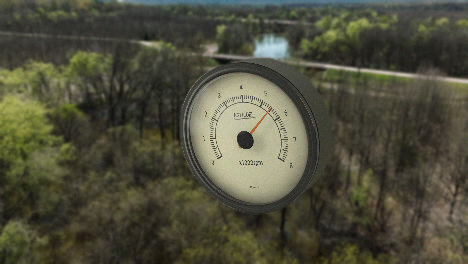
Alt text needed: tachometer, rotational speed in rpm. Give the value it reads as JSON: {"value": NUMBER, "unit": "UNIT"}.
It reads {"value": 5500, "unit": "rpm"}
